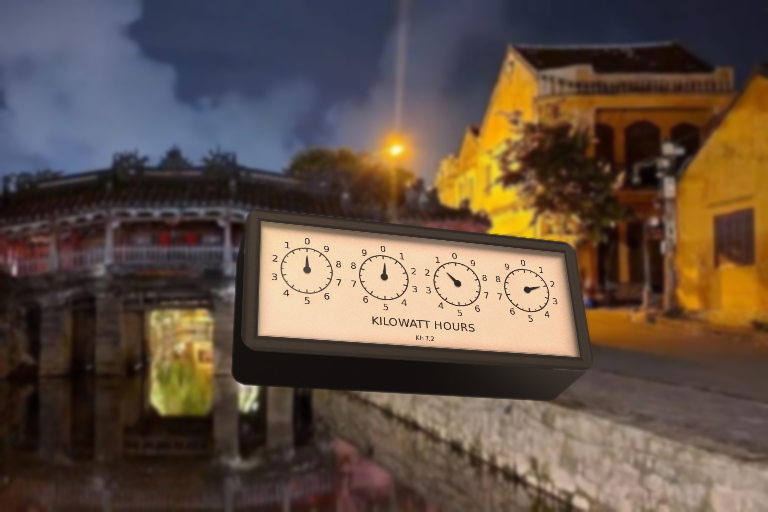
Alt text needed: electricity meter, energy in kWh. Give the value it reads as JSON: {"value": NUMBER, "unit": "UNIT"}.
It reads {"value": 12, "unit": "kWh"}
